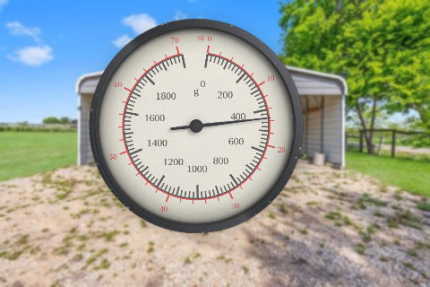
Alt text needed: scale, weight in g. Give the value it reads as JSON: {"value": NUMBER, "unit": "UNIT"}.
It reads {"value": 440, "unit": "g"}
